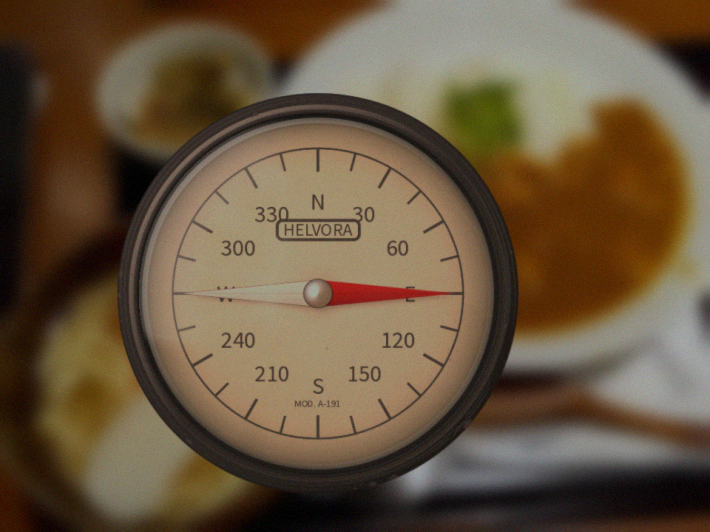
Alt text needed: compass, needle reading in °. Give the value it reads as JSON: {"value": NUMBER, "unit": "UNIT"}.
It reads {"value": 90, "unit": "°"}
